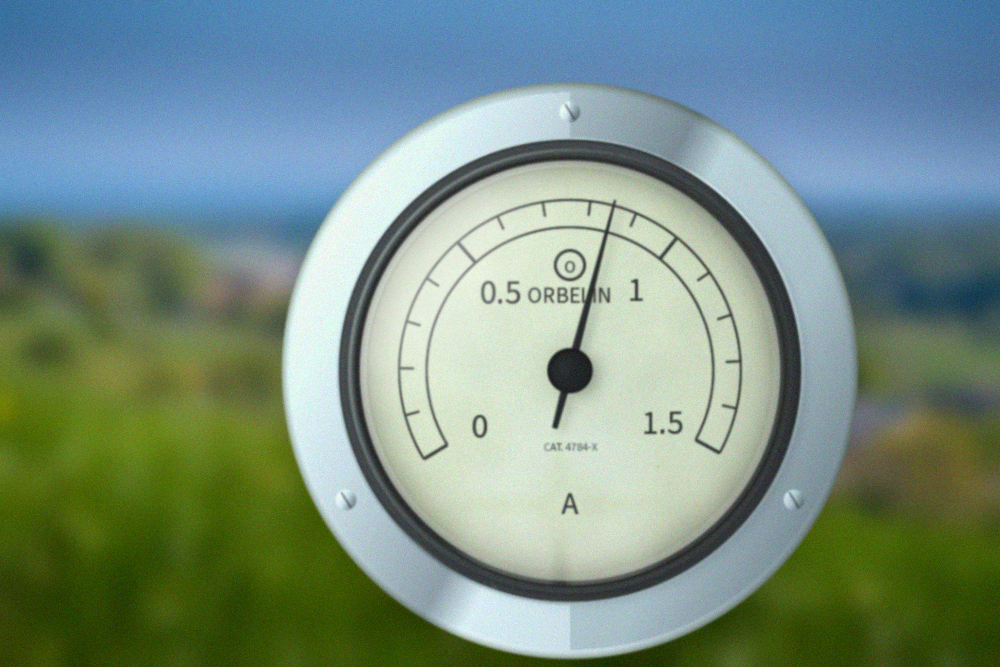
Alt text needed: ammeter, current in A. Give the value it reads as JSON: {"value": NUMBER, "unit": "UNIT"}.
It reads {"value": 0.85, "unit": "A"}
